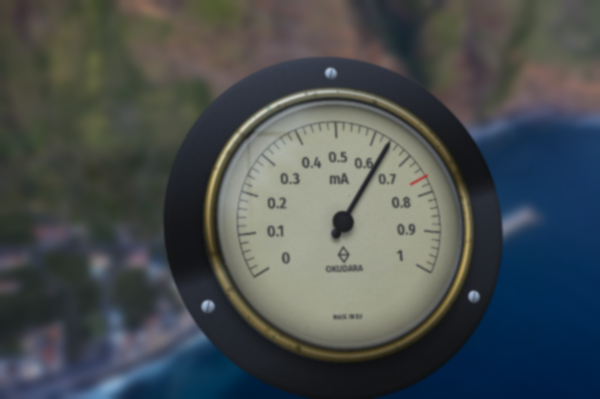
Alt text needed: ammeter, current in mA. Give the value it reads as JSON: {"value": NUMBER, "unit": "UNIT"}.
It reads {"value": 0.64, "unit": "mA"}
